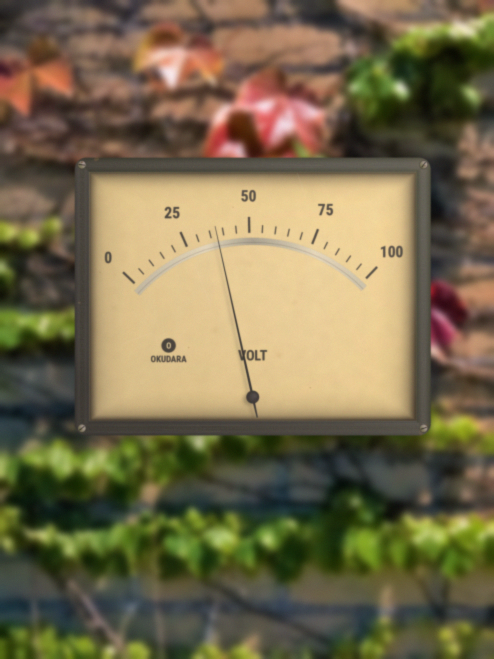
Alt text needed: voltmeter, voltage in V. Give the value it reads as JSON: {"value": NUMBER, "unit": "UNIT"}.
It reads {"value": 37.5, "unit": "V"}
